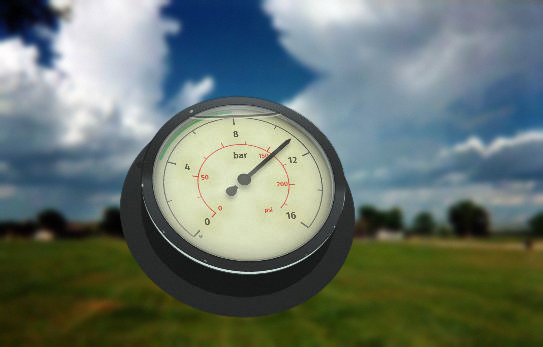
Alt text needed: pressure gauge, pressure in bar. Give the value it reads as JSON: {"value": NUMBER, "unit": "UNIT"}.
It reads {"value": 11, "unit": "bar"}
